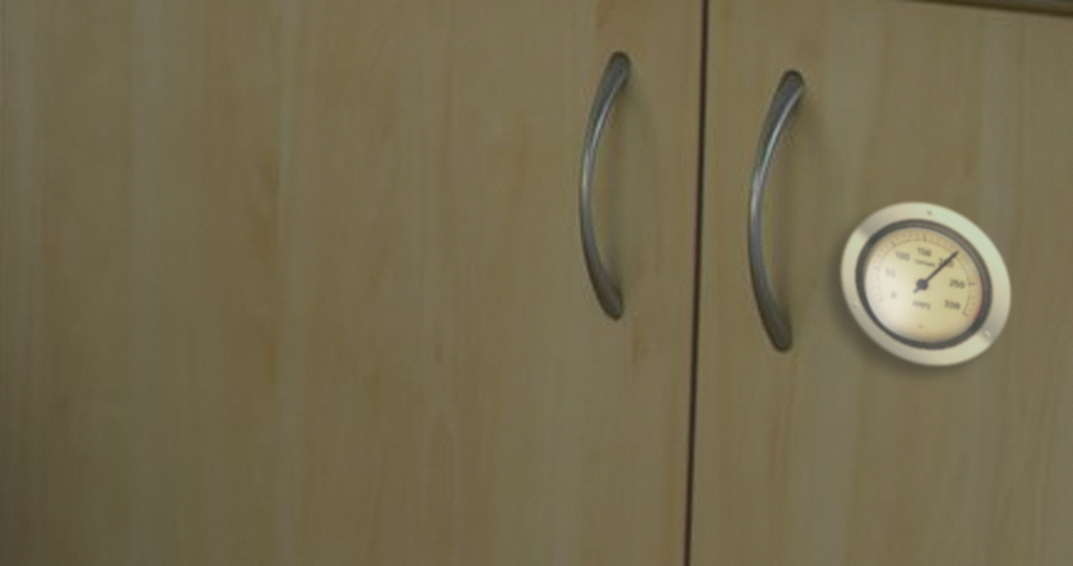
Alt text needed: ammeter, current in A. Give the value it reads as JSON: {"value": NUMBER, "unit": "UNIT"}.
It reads {"value": 200, "unit": "A"}
